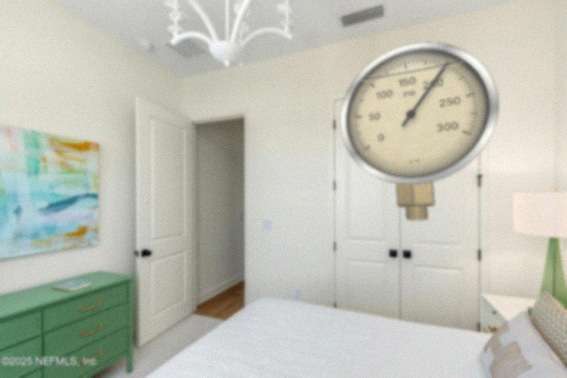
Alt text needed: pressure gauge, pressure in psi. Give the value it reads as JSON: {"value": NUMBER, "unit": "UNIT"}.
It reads {"value": 200, "unit": "psi"}
